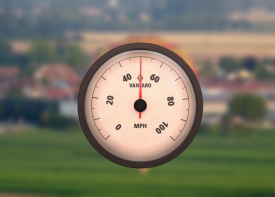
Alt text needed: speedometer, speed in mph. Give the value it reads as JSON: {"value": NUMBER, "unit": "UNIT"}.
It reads {"value": 50, "unit": "mph"}
